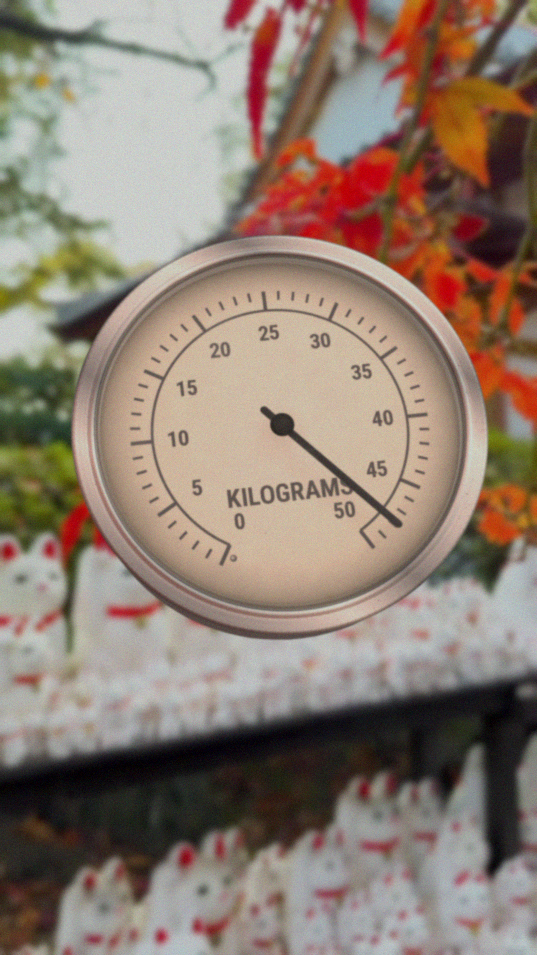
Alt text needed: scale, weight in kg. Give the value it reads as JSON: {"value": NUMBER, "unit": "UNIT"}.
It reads {"value": 48, "unit": "kg"}
